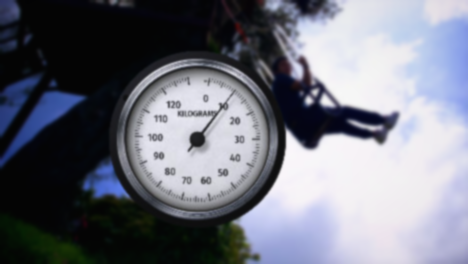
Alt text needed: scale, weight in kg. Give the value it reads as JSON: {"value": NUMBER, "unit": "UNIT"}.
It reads {"value": 10, "unit": "kg"}
